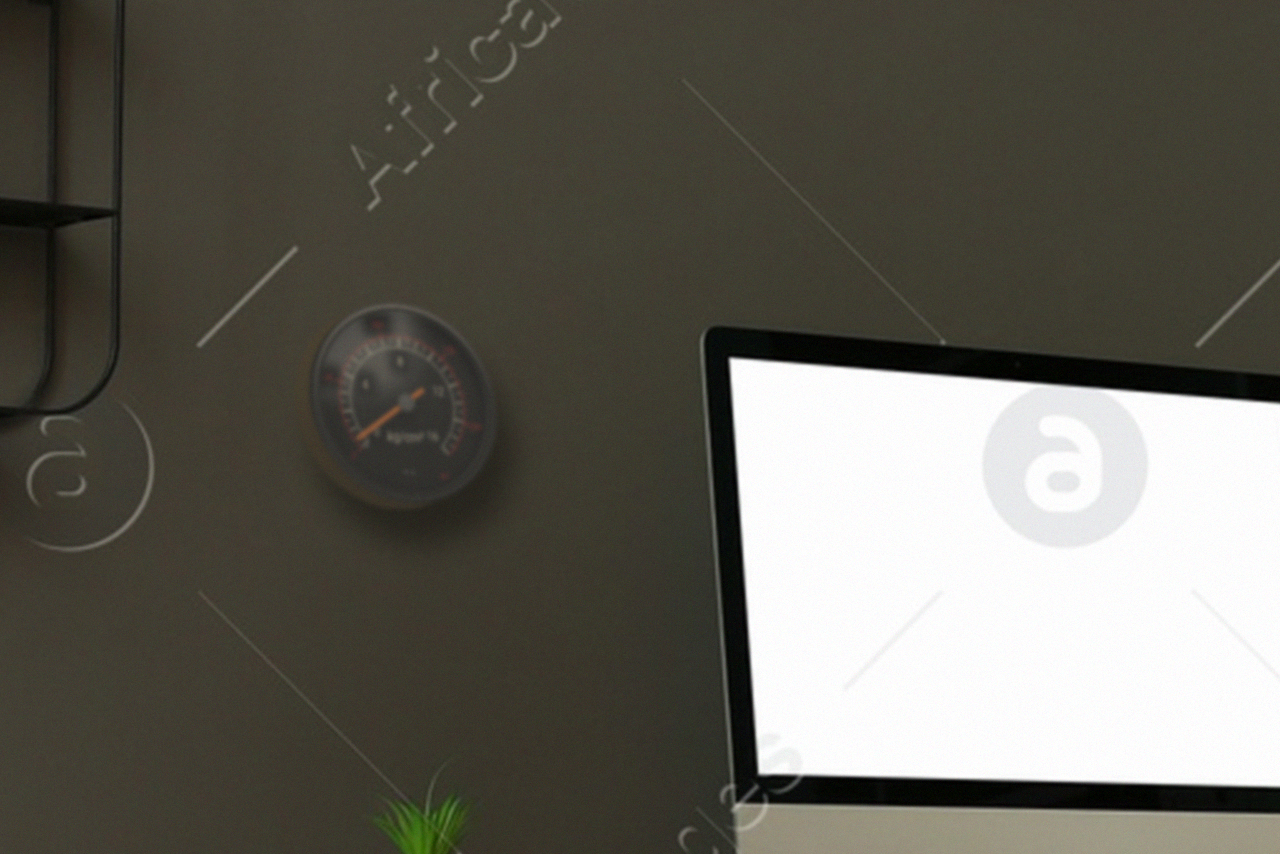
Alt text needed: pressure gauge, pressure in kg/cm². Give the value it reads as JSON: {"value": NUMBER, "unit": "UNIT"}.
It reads {"value": 0.5, "unit": "kg/cm²"}
